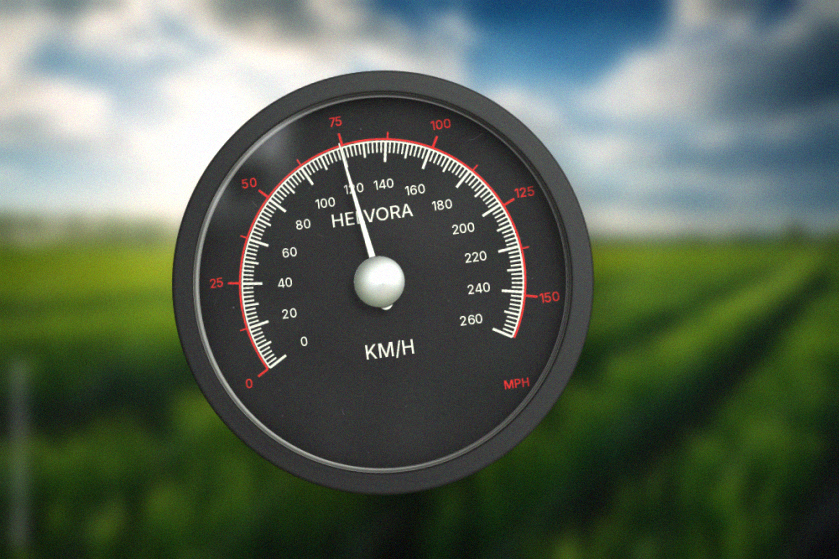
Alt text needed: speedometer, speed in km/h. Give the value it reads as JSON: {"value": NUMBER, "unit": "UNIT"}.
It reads {"value": 120, "unit": "km/h"}
